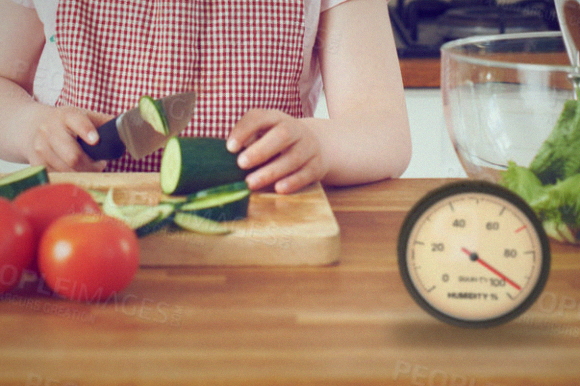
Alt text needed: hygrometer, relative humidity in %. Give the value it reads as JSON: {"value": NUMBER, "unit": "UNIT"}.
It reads {"value": 95, "unit": "%"}
